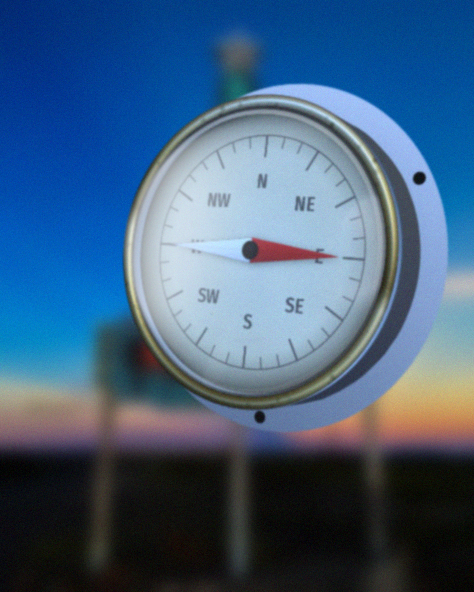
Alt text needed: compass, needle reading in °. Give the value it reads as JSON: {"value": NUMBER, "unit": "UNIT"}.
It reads {"value": 90, "unit": "°"}
